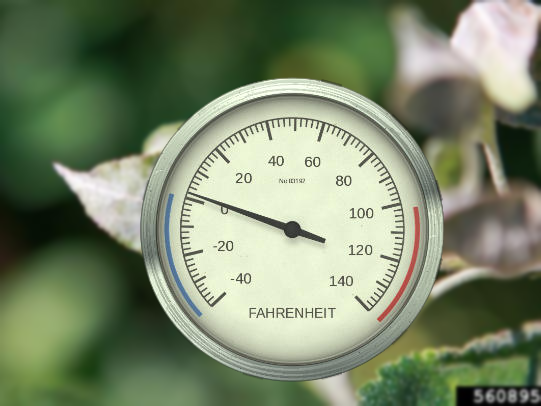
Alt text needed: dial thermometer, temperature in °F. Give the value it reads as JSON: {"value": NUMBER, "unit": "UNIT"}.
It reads {"value": 2, "unit": "°F"}
